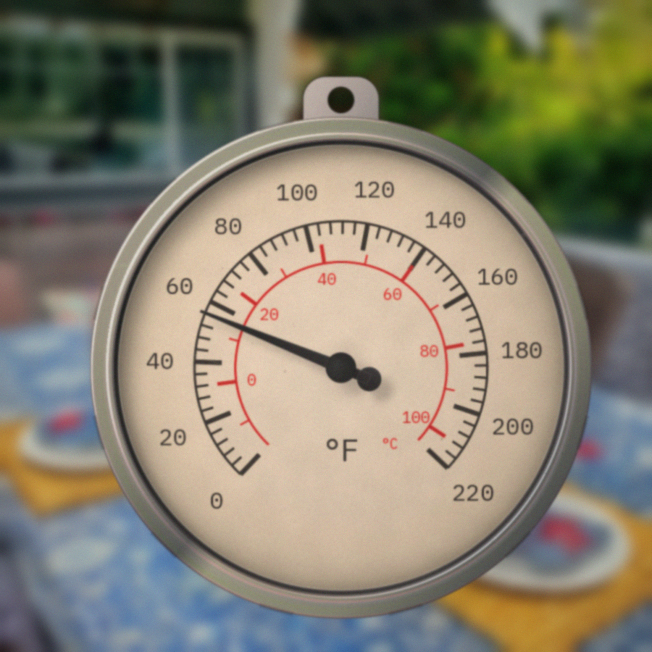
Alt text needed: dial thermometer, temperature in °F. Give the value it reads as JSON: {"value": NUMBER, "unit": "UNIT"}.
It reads {"value": 56, "unit": "°F"}
